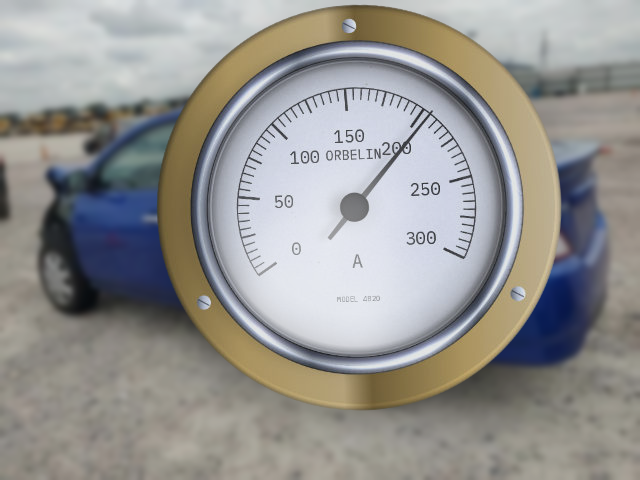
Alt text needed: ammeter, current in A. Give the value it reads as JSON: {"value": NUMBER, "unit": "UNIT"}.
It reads {"value": 205, "unit": "A"}
